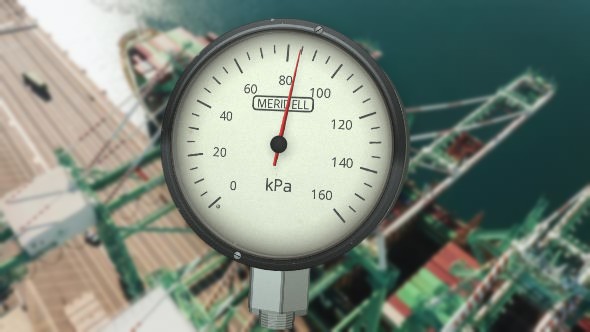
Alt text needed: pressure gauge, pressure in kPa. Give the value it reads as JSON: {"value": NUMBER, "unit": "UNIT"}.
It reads {"value": 85, "unit": "kPa"}
